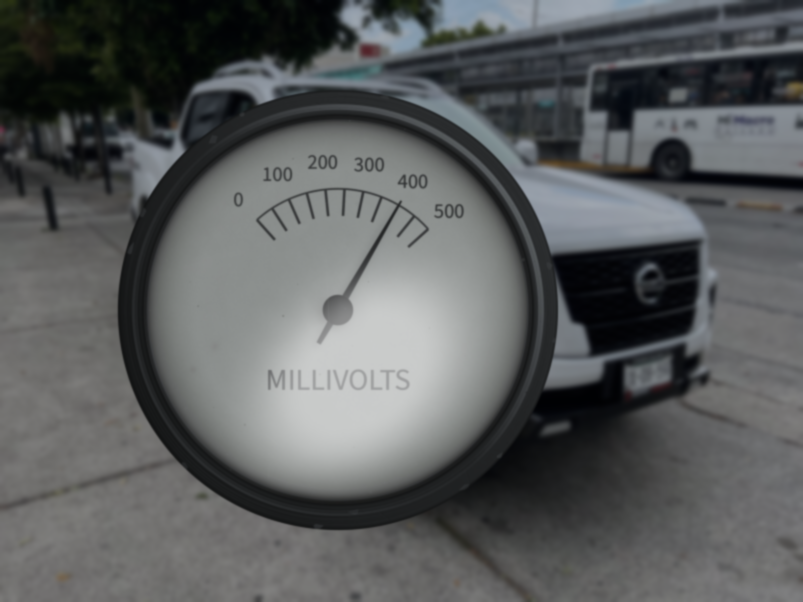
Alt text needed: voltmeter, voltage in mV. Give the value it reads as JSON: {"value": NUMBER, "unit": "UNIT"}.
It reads {"value": 400, "unit": "mV"}
